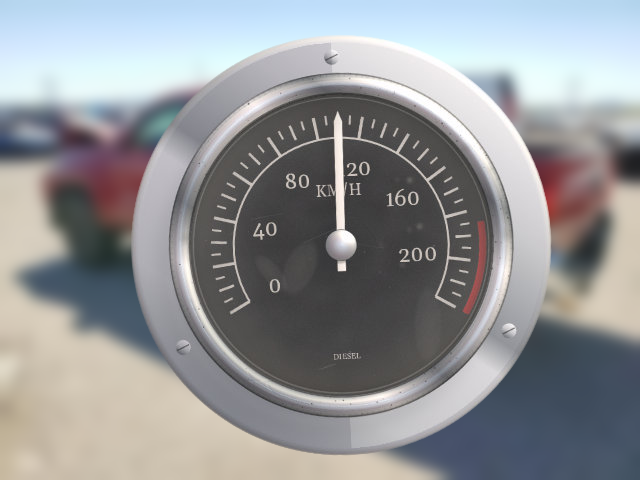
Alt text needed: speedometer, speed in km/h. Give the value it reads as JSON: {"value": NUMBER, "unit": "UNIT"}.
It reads {"value": 110, "unit": "km/h"}
